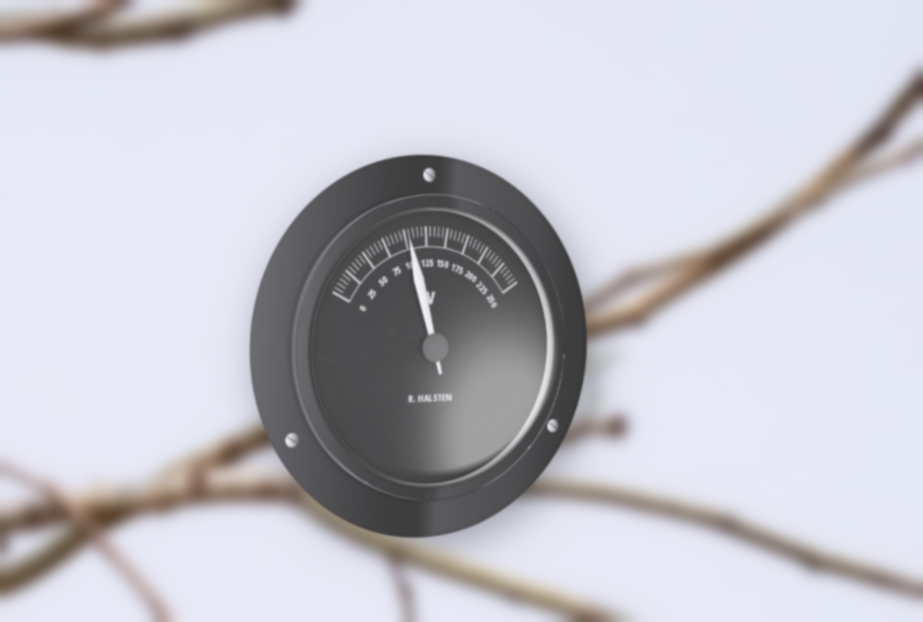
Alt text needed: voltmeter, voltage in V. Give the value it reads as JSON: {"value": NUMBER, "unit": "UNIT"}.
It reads {"value": 100, "unit": "V"}
